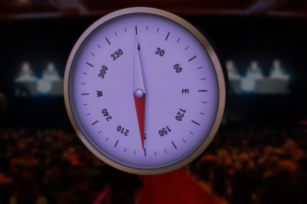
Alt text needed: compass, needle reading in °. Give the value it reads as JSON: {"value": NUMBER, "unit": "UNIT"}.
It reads {"value": 180, "unit": "°"}
